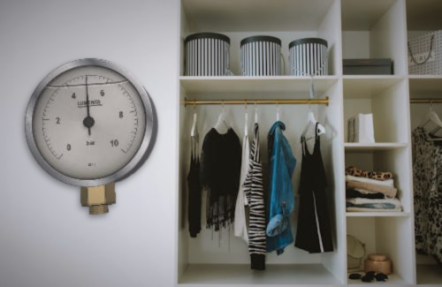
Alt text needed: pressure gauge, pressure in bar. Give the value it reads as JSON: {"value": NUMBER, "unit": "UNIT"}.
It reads {"value": 5, "unit": "bar"}
